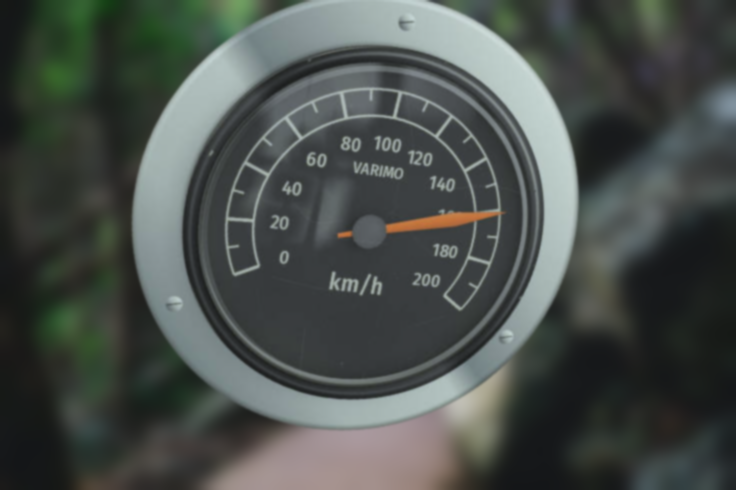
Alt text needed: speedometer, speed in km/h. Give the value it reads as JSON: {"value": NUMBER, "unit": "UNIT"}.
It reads {"value": 160, "unit": "km/h"}
